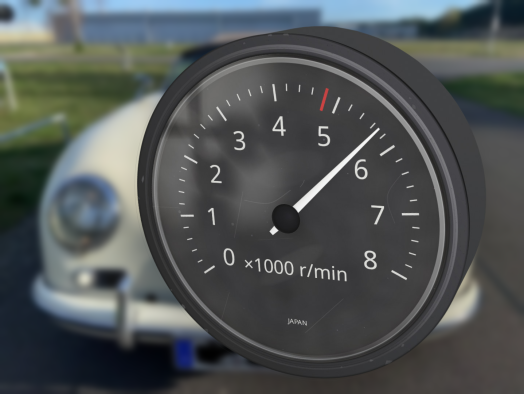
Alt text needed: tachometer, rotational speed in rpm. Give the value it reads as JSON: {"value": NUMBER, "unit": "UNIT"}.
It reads {"value": 5700, "unit": "rpm"}
